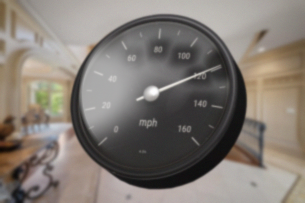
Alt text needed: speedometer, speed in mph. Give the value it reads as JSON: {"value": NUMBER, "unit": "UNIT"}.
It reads {"value": 120, "unit": "mph"}
